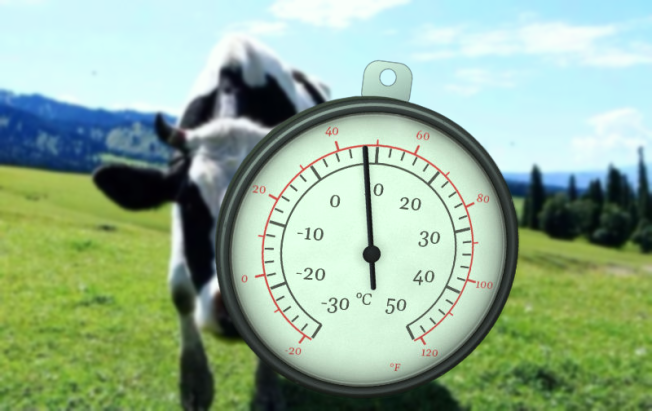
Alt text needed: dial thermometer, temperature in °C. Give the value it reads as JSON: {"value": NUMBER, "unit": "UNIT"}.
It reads {"value": 8, "unit": "°C"}
